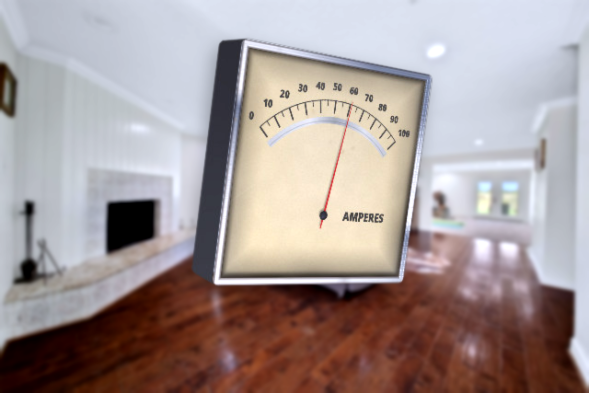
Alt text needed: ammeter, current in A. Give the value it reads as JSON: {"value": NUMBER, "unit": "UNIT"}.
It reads {"value": 60, "unit": "A"}
